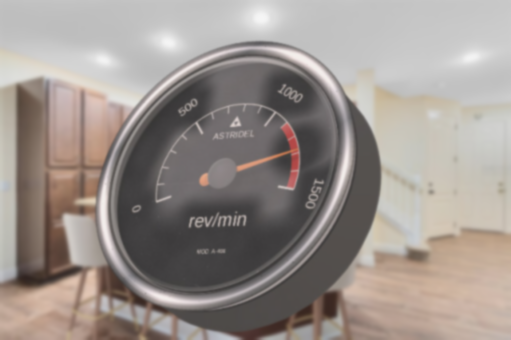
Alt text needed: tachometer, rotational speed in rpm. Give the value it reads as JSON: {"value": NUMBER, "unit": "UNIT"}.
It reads {"value": 1300, "unit": "rpm"}
